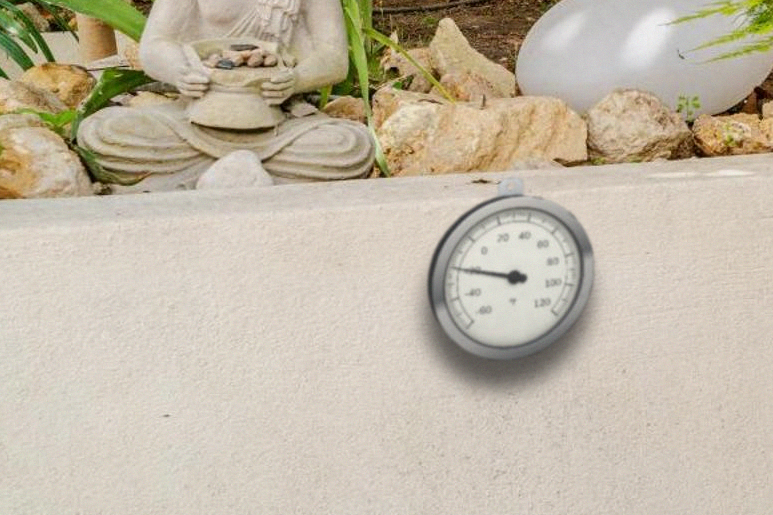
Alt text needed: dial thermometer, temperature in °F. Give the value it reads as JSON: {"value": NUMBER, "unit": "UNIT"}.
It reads {"value": -20, "unit": "°F"}
